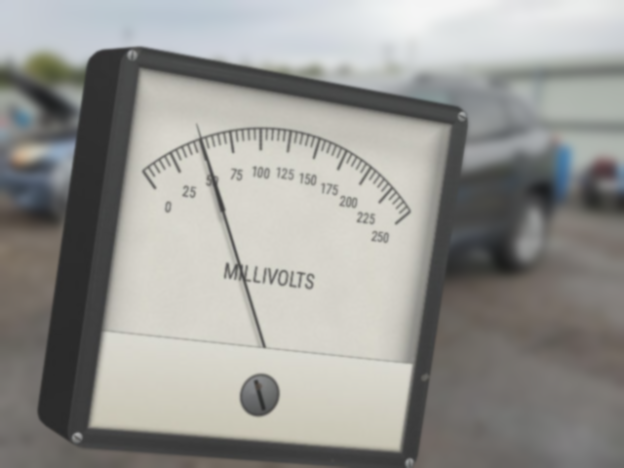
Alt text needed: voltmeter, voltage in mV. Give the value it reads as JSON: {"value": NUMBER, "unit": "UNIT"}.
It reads {"value": 50, "unit": "mV"}
